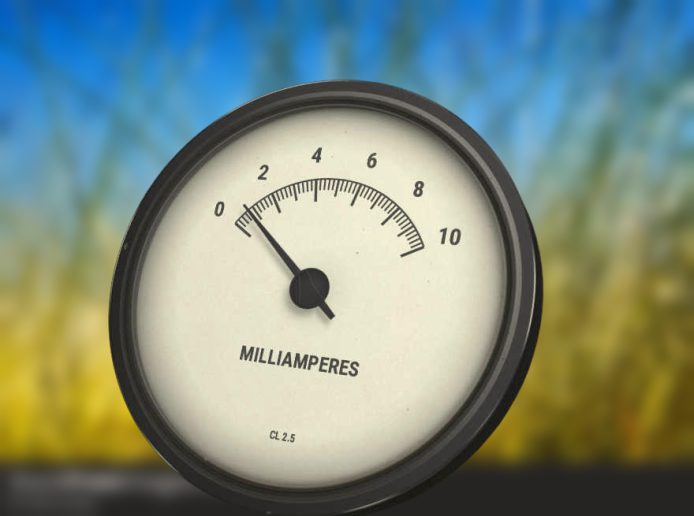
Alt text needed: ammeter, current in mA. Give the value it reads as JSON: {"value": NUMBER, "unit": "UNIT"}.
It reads {"value": 0.8, "unit": "mA"}
